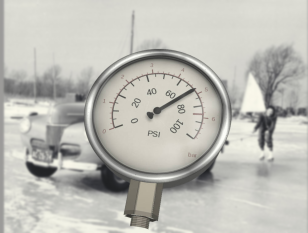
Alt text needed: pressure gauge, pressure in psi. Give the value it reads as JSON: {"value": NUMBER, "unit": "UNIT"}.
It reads {"value": 70, "unit": "psi"}
